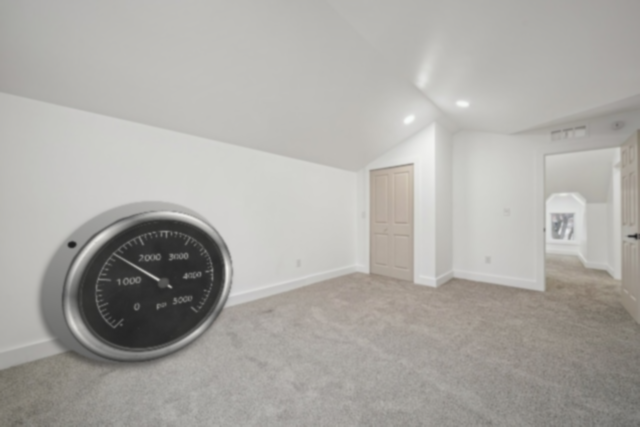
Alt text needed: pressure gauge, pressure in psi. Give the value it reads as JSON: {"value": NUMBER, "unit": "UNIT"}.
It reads {"value": 1500, "unit": "psi"}
